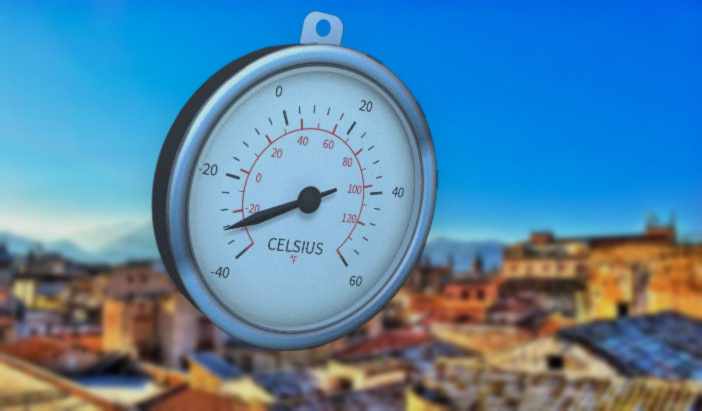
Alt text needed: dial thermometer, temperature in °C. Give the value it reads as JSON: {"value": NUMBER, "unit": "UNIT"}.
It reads {"value": -32, "unit": "°C"}
